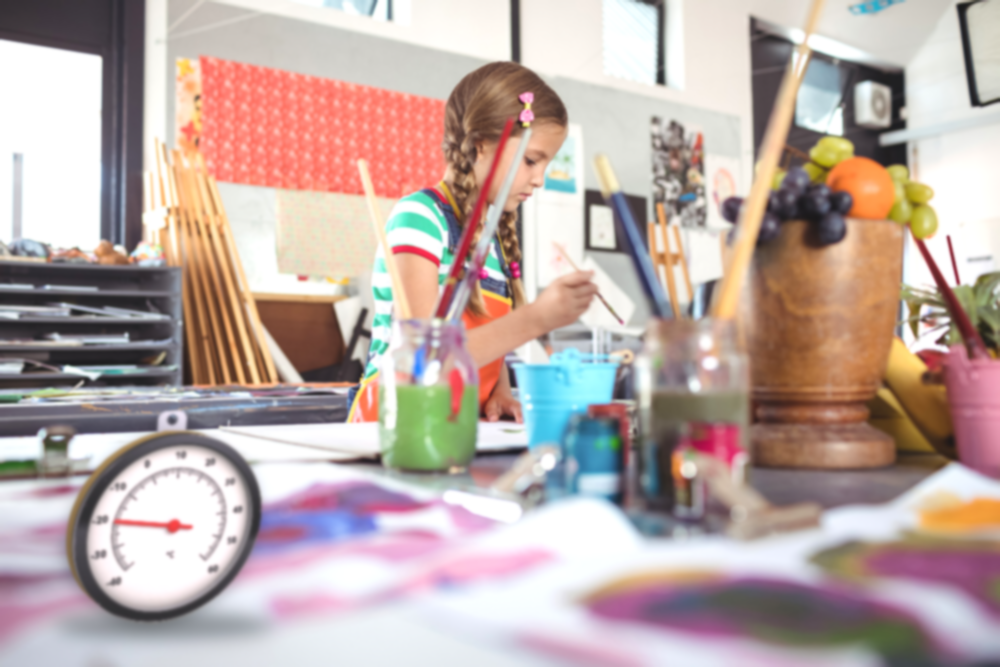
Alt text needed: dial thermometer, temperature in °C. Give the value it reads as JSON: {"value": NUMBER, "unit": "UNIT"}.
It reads {"value": -20, "unit": "°C"}
